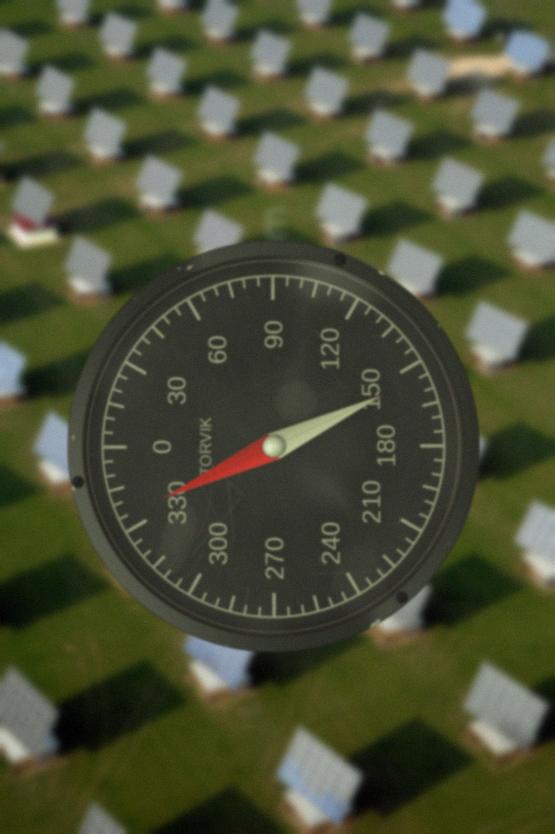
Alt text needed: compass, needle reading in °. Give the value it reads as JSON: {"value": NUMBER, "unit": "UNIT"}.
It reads {"value": 335, "unit": "°"}
